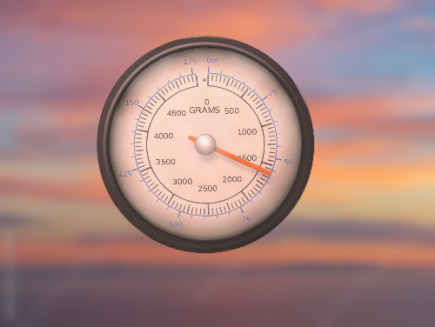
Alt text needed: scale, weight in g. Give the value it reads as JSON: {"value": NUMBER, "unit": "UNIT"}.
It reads {"value": 1600, "unit": "g"}
